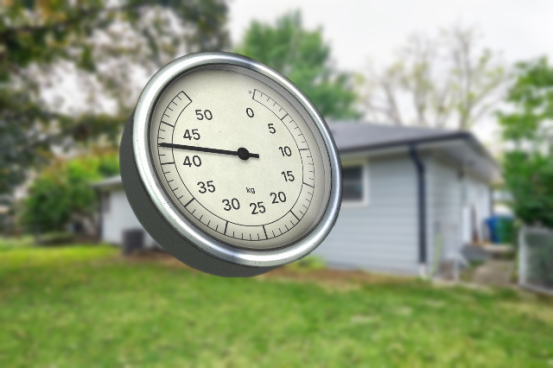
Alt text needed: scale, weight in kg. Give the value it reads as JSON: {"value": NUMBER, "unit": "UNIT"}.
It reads {"value": 42, "unit": "kg"}
